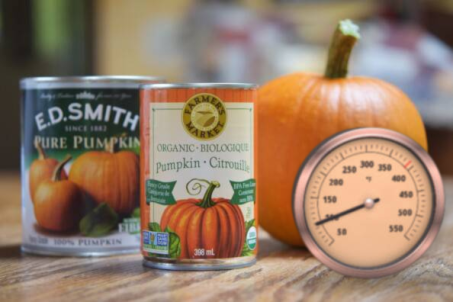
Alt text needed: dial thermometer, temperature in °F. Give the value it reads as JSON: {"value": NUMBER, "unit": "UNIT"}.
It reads {"value": 100, "unit": "°F"}
